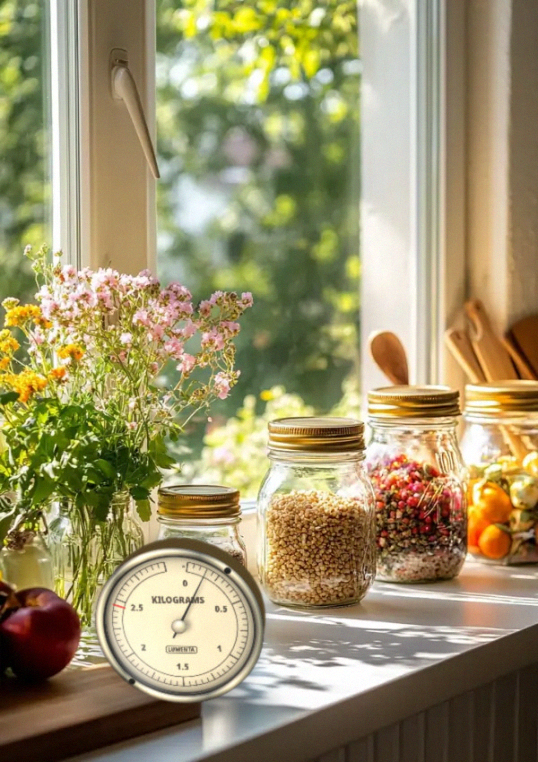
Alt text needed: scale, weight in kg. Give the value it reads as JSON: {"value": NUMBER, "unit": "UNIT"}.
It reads {"value": 0.15, "unit": "kg"}
